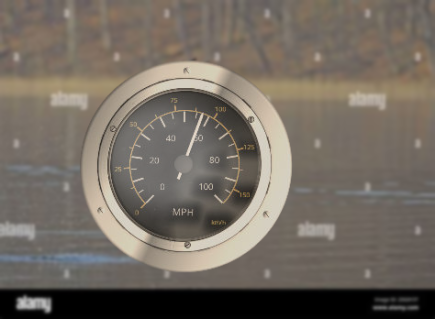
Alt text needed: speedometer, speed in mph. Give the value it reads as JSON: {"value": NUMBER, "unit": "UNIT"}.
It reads {"value": 57.5, "unit": "mph"}
